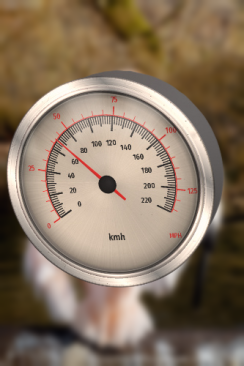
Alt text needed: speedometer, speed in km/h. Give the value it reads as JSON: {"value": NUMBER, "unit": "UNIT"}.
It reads {"value": 70, "unit": "km/h"}
